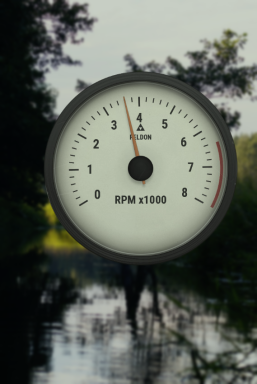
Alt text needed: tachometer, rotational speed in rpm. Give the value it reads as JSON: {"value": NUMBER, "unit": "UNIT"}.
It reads {"value": 3600, "unit": "rpm"}
